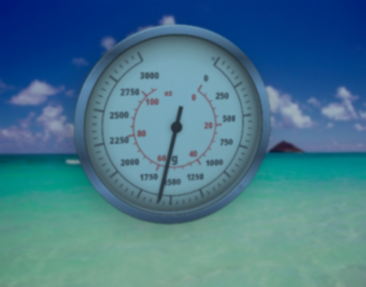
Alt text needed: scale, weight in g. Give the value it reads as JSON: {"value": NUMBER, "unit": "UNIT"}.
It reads {"value": 1600, "unit": "g"}
